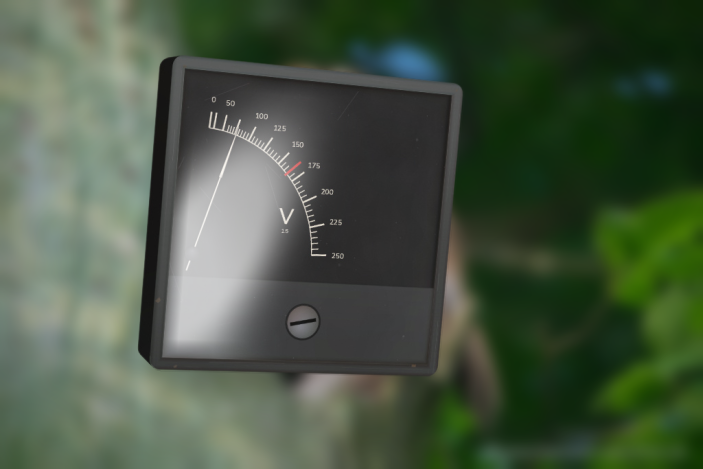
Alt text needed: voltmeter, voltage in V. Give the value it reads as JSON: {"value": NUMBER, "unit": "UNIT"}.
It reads {"value": 75, "unit": "V"}
